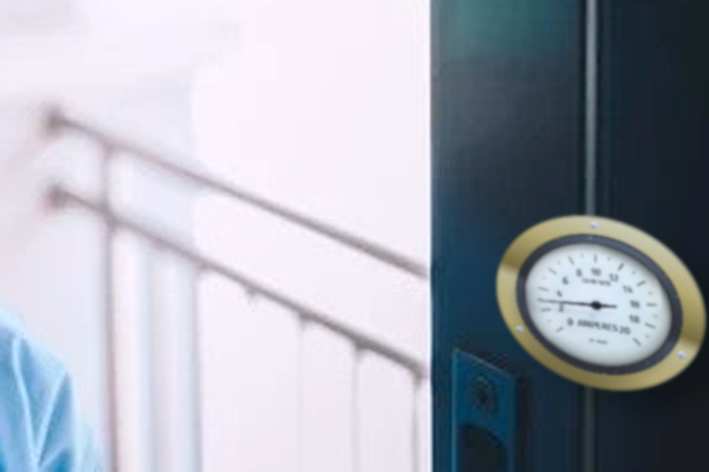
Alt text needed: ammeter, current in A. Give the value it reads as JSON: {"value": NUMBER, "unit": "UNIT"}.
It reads {"value": 3, "unit": "A"}
